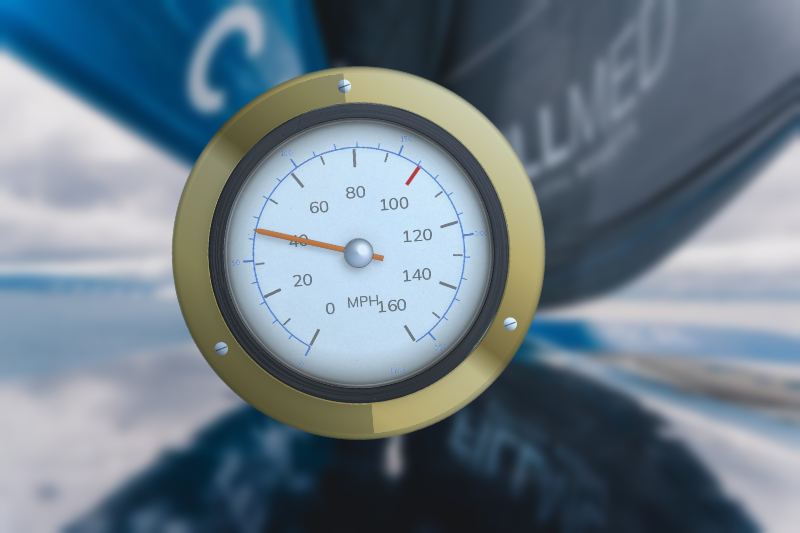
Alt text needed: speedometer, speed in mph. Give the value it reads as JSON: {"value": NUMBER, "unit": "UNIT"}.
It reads {"value": 40, "unit": "mph"}
